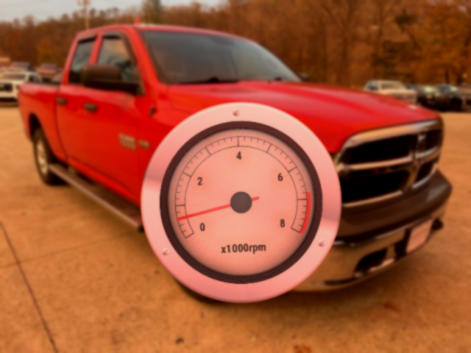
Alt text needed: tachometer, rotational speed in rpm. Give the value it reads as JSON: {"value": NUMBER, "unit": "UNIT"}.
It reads {"value": 600, "unit": "rpm"}
